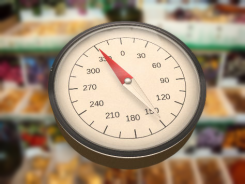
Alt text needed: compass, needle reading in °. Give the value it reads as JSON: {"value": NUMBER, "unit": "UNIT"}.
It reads {"value": 330, "unit": "°"}
